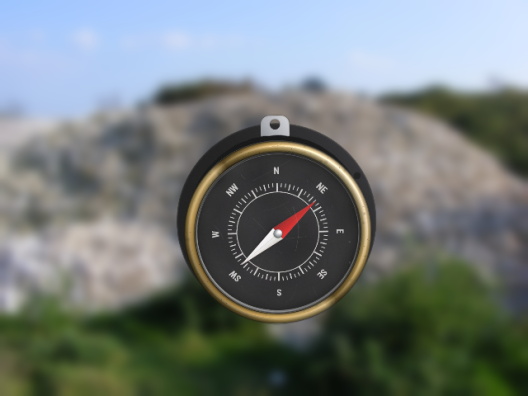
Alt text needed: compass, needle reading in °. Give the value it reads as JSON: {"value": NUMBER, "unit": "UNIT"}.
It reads {"value": 50, "unit": "°"}
